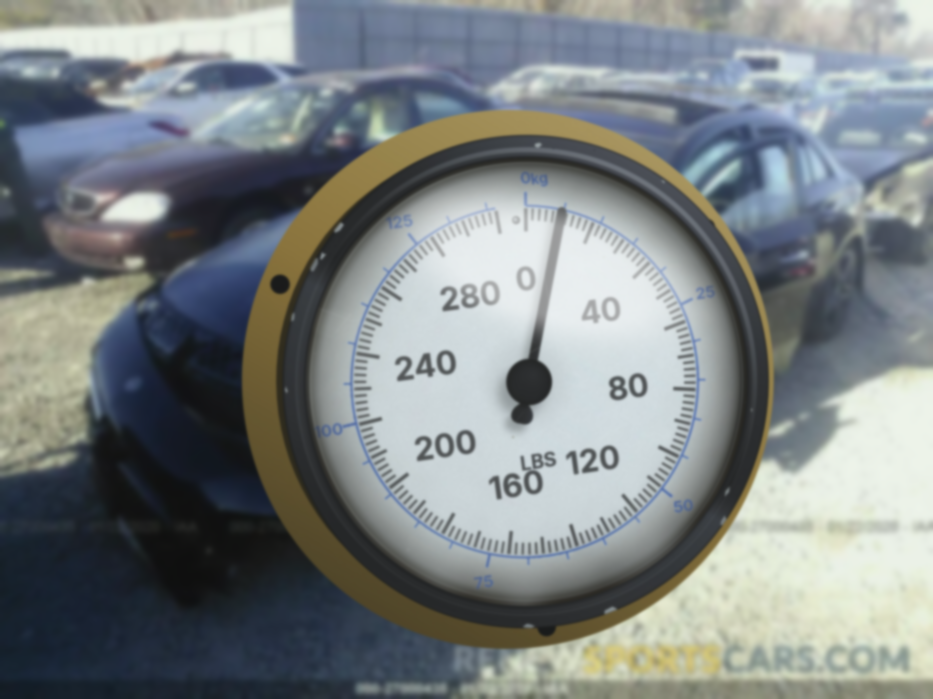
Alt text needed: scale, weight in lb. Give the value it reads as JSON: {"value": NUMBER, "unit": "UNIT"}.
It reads {"value": 10, "unit": "lb"}
